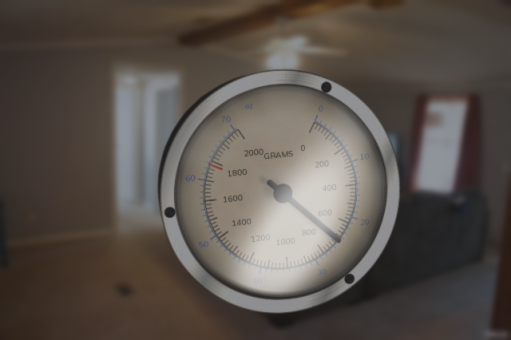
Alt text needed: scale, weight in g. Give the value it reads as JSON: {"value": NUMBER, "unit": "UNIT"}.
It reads {"value": 700, "unit": "g"}
